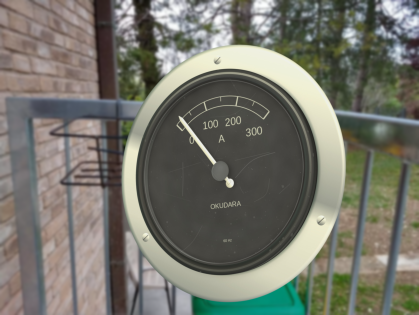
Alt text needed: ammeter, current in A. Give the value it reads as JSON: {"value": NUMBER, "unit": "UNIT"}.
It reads {"value": 25, "unit": "A"}
